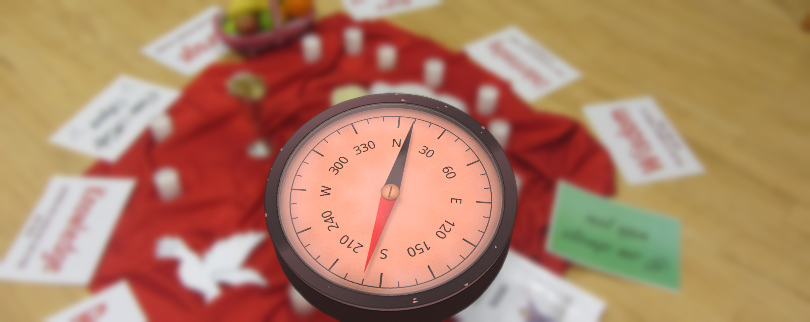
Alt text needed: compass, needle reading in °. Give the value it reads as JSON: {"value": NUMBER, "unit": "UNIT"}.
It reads {"value": 190, "unit": "°"}
